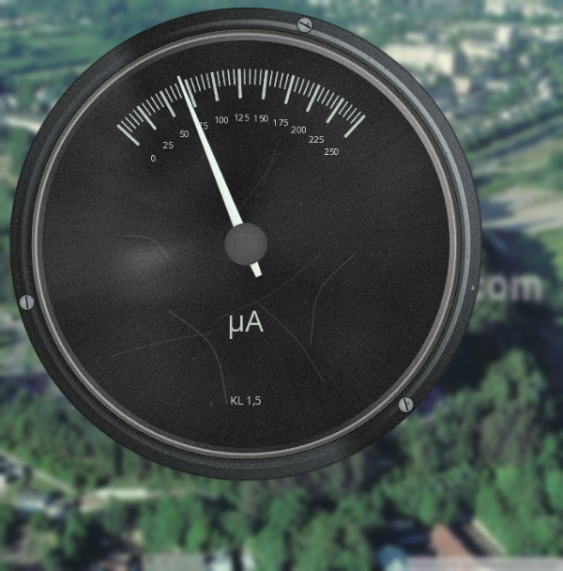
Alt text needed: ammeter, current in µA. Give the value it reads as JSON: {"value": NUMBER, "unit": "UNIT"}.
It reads {"value": 70, "unit": "µA"}
